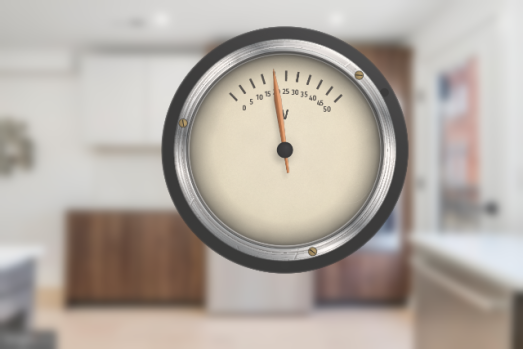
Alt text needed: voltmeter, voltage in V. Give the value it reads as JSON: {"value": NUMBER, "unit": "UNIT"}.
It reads {"value": 20, "unit": "V"}
